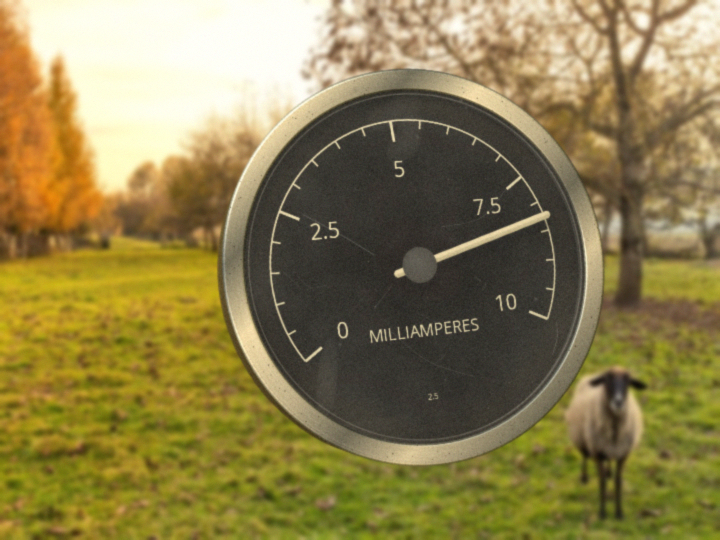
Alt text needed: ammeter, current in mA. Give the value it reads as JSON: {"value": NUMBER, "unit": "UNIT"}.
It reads {"value": 8.25, "unit": "mA"}
